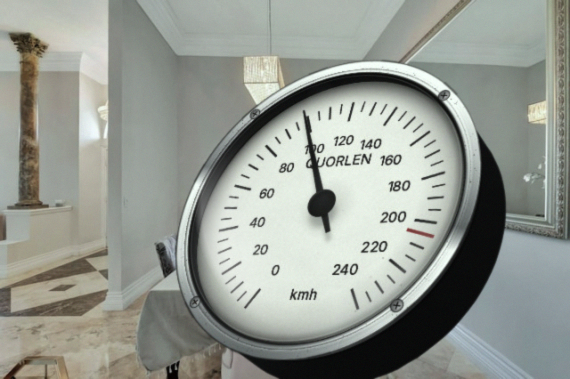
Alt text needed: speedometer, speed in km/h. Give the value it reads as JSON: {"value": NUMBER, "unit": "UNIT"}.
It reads {"value": 100, "unit": "km/h"}
